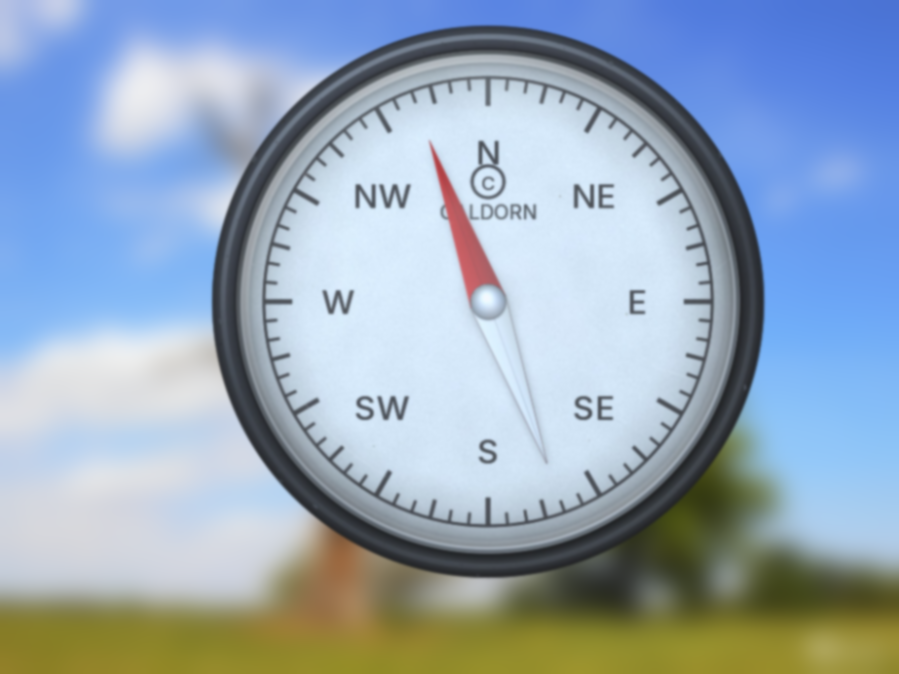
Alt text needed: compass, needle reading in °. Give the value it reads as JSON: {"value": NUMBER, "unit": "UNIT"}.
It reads {"value": 340, "unit": "°"}
